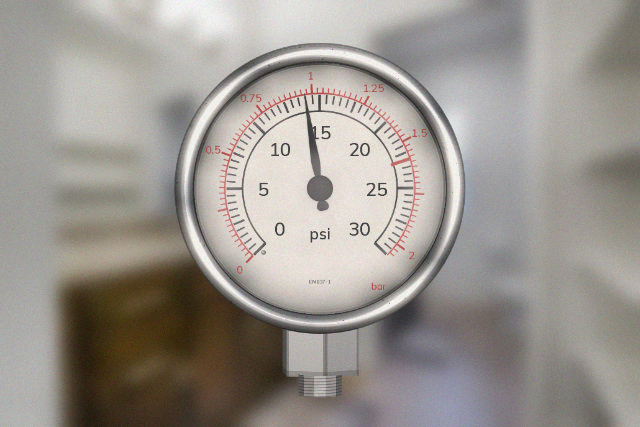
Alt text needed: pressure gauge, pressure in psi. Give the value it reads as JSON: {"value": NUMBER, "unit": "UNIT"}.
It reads {"value": 14, "unit": "psi"}
